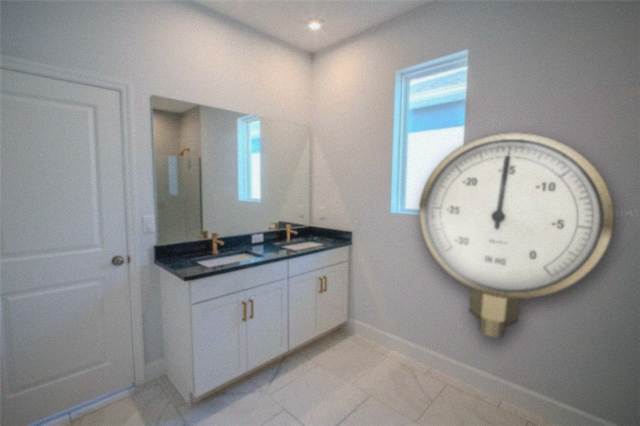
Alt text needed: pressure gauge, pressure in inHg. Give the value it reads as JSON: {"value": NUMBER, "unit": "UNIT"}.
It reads {"value": -15, "unit": "inHg"}
